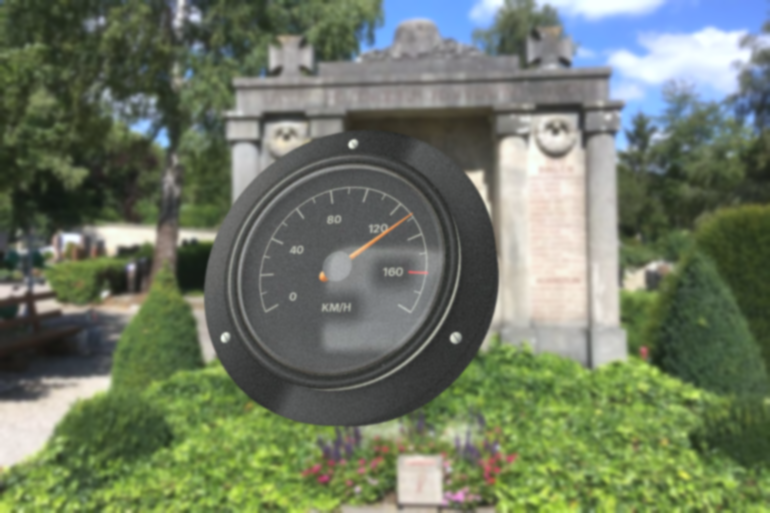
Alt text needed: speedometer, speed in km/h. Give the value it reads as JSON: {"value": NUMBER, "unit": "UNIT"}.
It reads {"value": 130, "unit": "km/h"}
